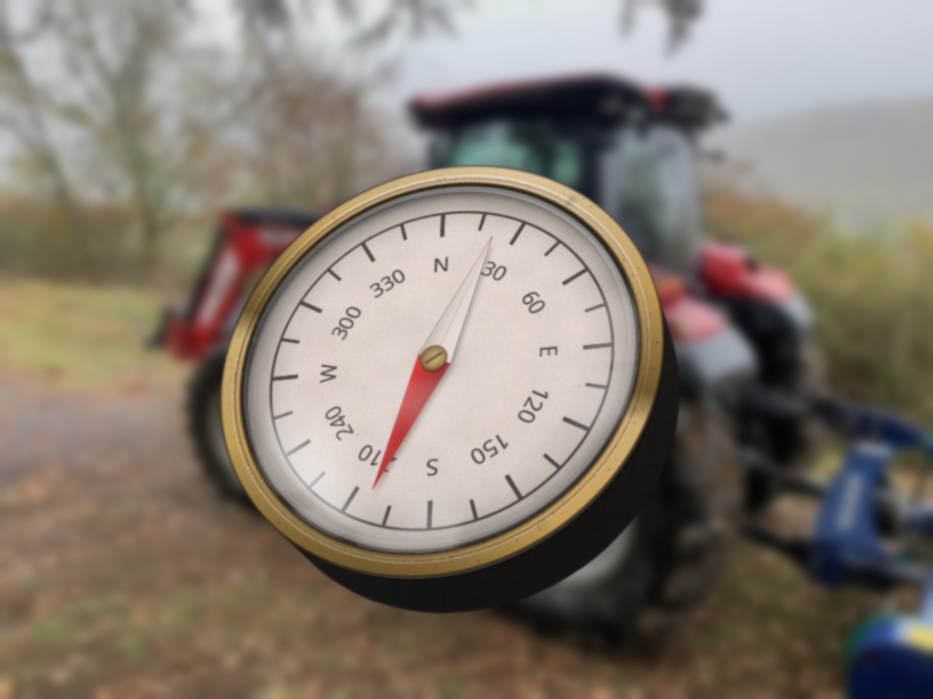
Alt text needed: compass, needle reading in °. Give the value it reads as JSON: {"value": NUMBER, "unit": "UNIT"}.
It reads {"value": 202.5, "unit": "°"}
